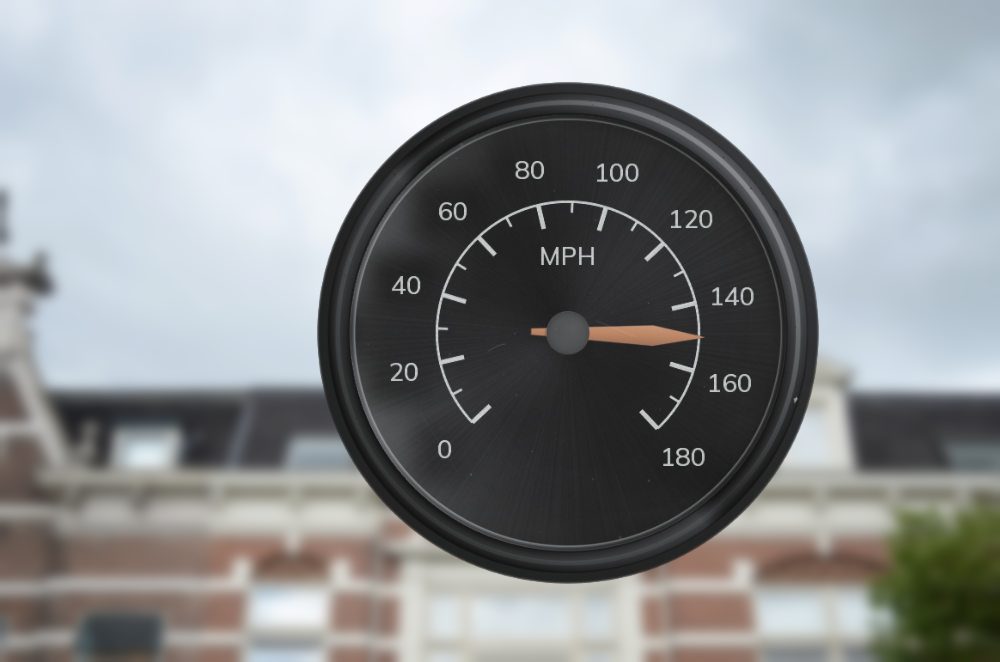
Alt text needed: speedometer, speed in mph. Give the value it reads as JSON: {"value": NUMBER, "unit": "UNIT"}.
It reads {"value": 150, "unit": "mph"}
